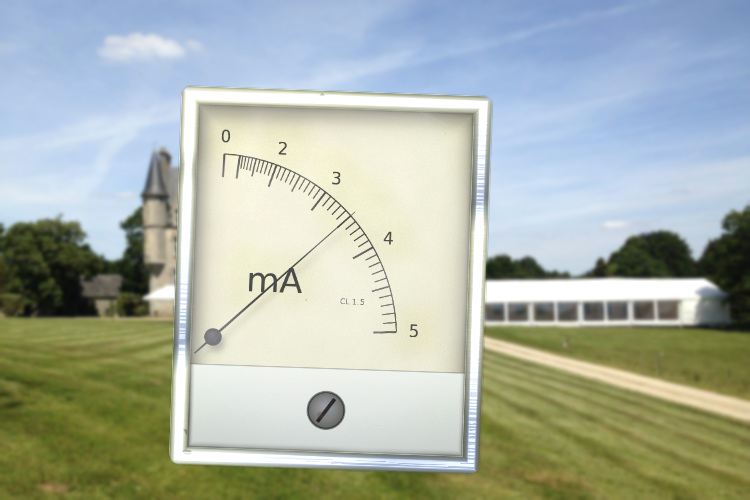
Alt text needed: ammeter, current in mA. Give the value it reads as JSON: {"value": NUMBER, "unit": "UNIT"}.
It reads {"value": 3.5, "unit": "mA"}
